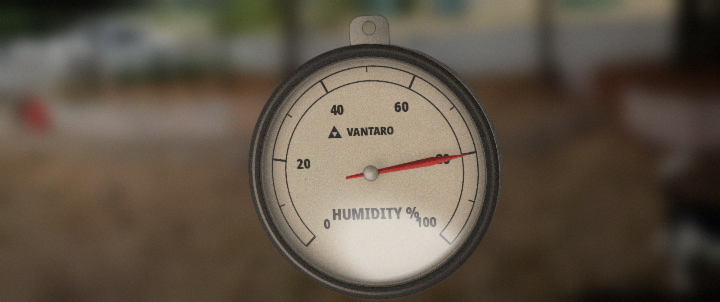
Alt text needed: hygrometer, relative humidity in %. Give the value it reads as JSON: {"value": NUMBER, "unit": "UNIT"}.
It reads {"value": 80, "unit": "%"}
